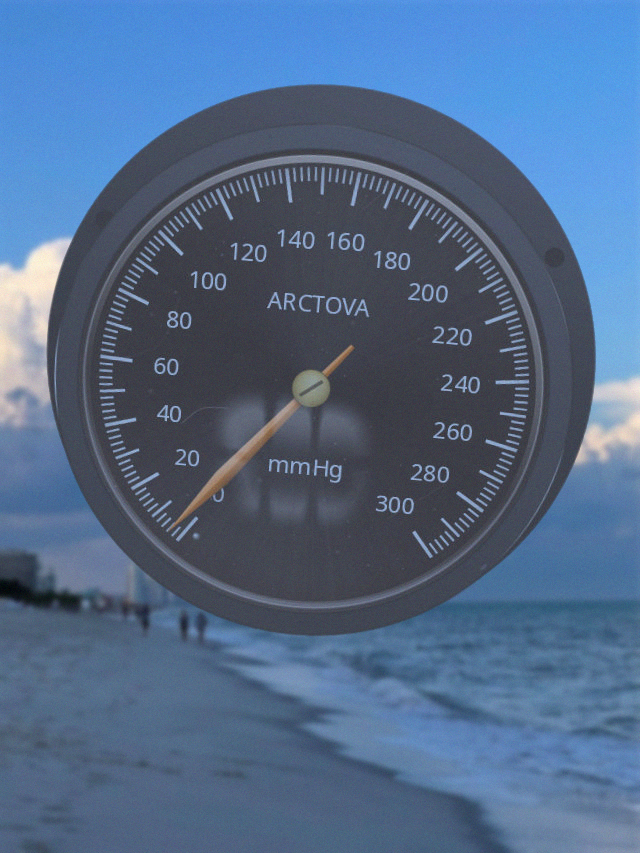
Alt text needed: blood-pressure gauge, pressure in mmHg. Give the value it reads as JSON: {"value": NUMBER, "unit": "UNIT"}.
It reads {"value": 4, "unit": "mmHg"}
